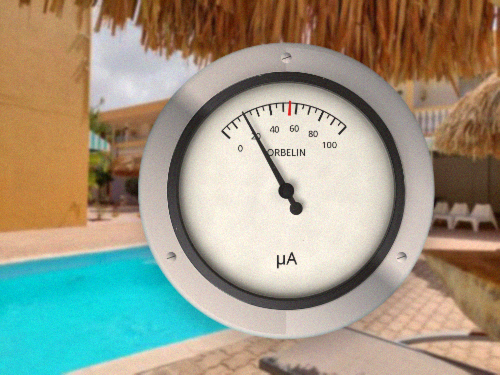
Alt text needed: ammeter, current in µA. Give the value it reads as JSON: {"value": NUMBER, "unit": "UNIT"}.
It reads {"value": 20, "unit": "µA"}
